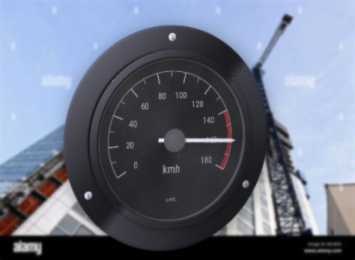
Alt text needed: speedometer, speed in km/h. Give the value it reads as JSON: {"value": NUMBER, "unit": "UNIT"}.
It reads {"value": 160, "unit": "km/h"}
